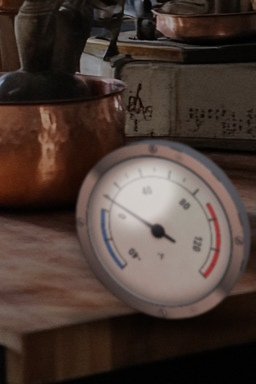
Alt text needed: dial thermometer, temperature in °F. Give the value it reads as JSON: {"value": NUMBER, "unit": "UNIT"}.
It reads {"value": 10, "unit": "°F"}
